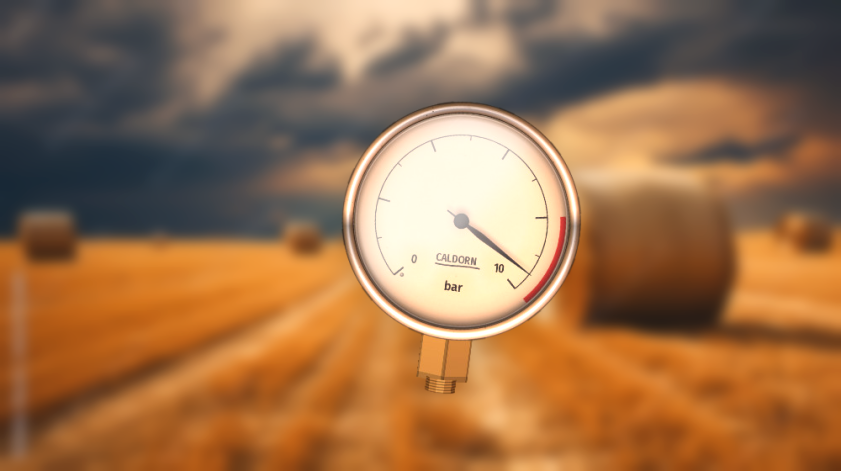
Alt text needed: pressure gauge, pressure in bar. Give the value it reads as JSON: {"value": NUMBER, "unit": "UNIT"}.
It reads {"value": 9.5, "unit": "bar"}
